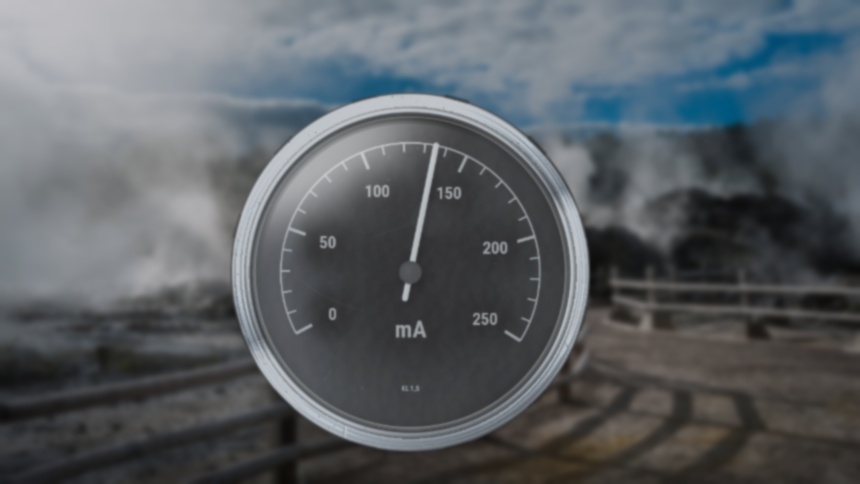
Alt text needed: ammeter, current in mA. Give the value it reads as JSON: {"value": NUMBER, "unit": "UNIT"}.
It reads {"value": 135, "unit": "mA"}
